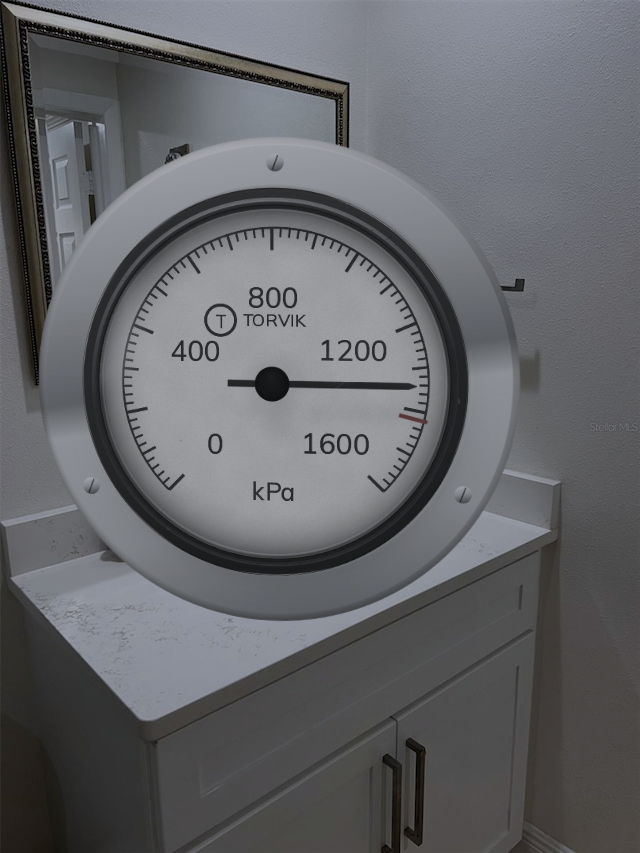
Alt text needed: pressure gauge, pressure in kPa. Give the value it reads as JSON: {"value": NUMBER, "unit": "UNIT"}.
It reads {"value": 1340, "unit": "kPa"}
